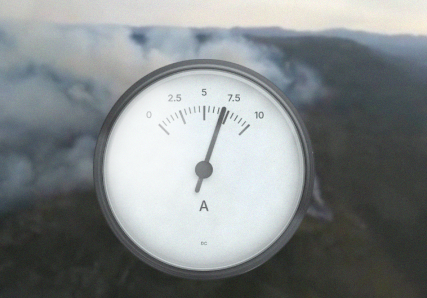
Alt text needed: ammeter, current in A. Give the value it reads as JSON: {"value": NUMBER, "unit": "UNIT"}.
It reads {"value": 7, "unit": "A"}
